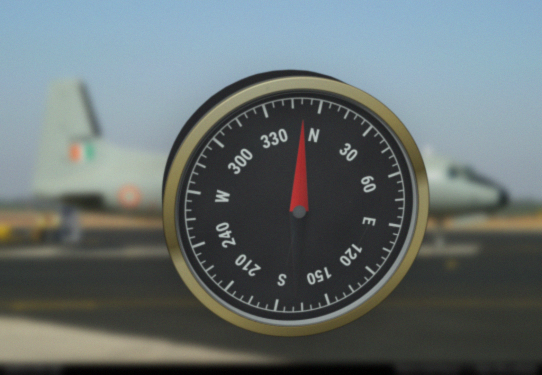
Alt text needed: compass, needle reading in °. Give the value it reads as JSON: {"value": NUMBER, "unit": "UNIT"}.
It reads {"value": 350, "unit": "°"}
